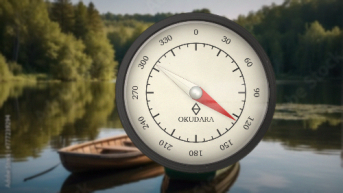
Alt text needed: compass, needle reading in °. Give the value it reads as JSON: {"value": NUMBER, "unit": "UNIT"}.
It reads {"value": 125, "unit": "°"}
